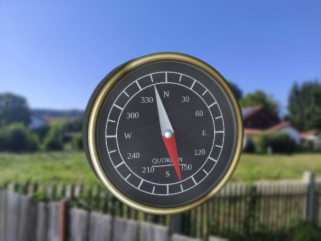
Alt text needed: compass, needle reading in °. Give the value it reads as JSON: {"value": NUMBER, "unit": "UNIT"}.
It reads {"value": 165, "unit": "°"}
